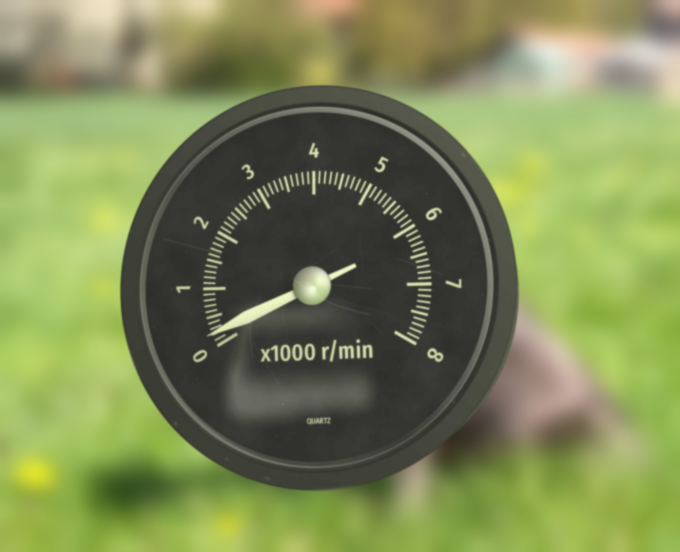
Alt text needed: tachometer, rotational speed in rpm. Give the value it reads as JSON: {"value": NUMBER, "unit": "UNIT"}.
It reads {"value": 200, "unit": "rpm"}
